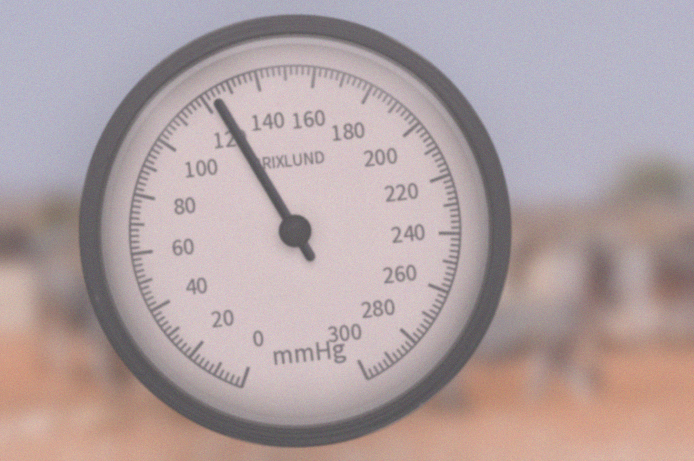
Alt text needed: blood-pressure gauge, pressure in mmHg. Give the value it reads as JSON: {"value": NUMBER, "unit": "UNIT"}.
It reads {"value": 124, "unit": "mmHg"}
